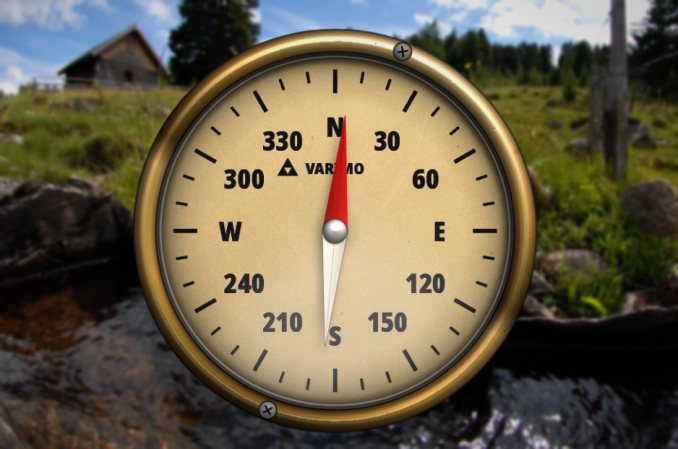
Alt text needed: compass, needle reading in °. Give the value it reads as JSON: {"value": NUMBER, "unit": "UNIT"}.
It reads {"value": 5, "unit": "°"}
